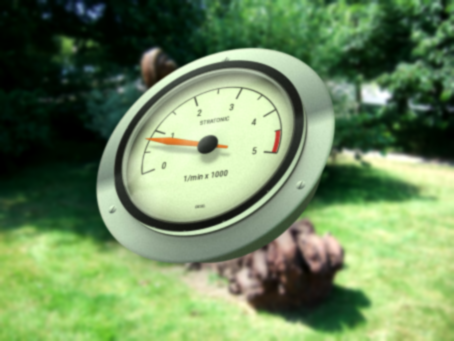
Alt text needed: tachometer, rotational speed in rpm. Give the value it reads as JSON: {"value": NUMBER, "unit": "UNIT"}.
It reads {"value": 750, "unit": "rpm"}
